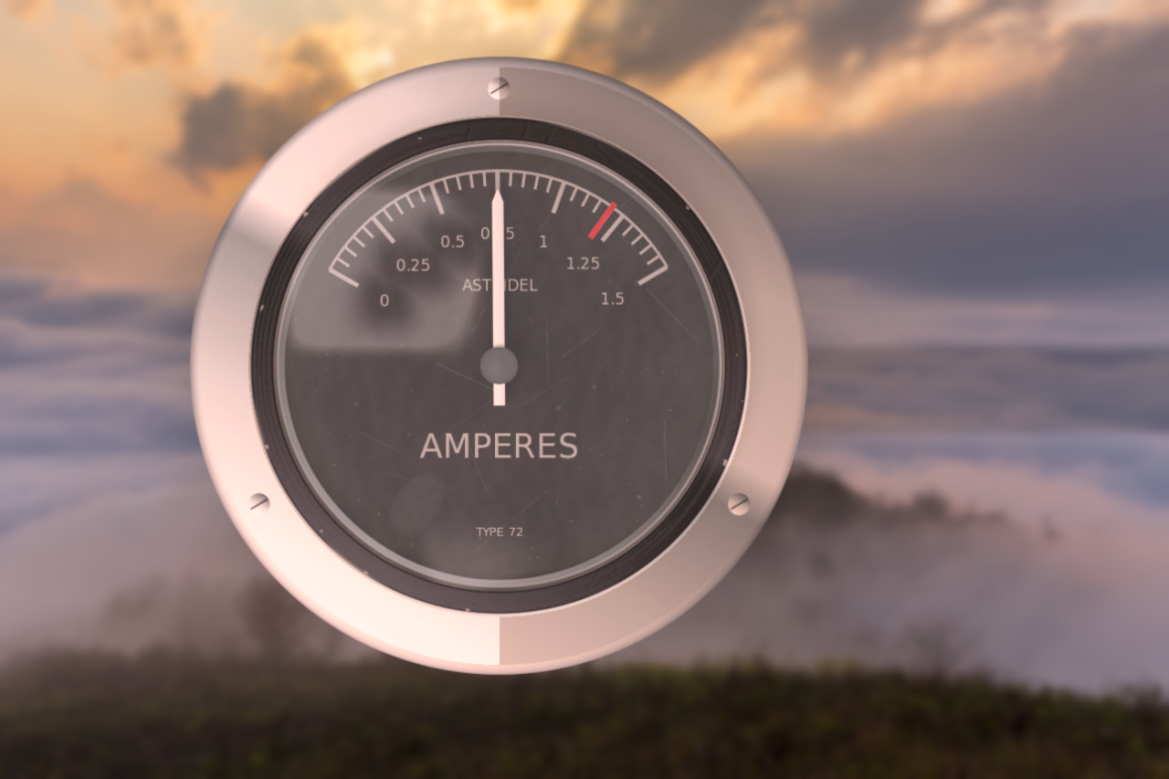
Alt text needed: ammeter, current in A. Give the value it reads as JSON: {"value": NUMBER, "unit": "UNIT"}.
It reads {"value": 0.75, "unit": "A"}
